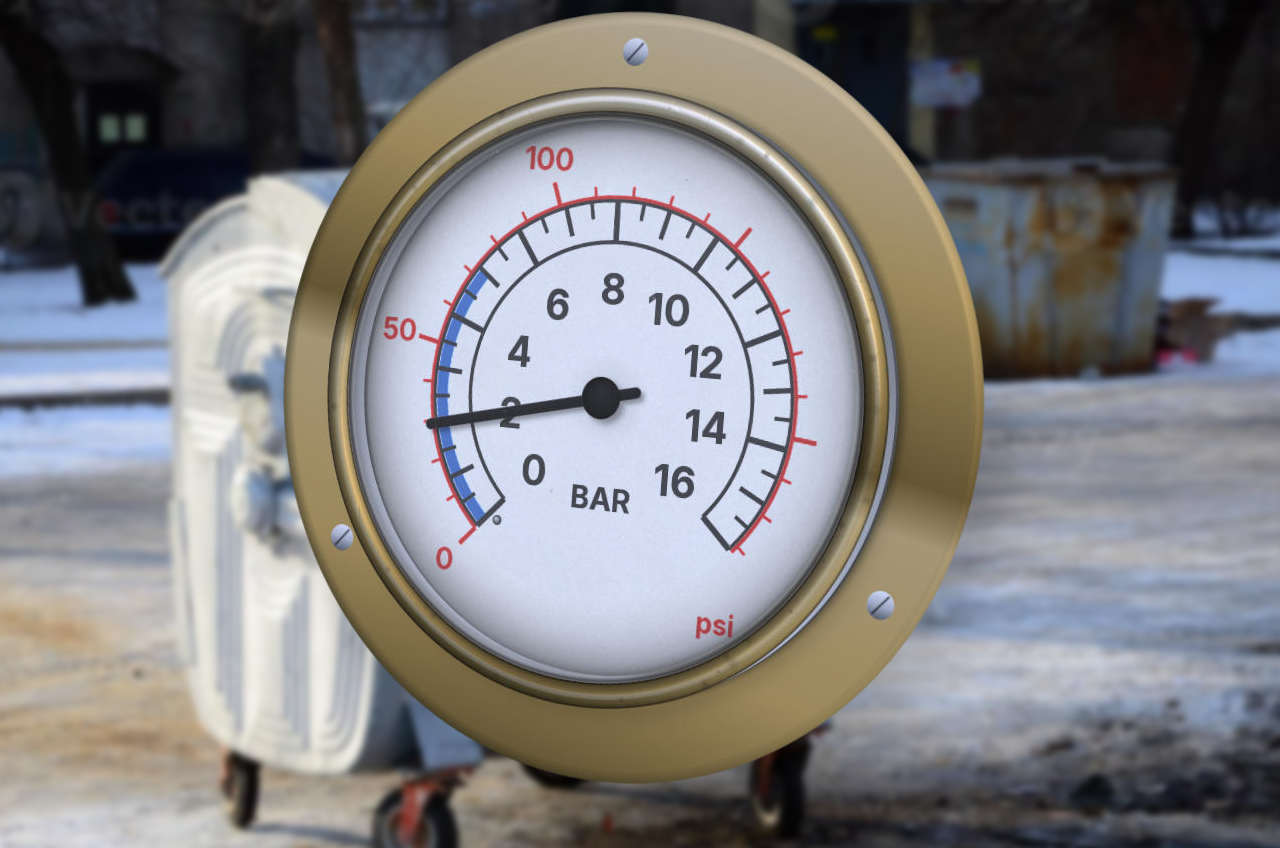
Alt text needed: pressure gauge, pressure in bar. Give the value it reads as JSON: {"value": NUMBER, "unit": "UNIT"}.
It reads {"value": 2, "unit": "bar"}
